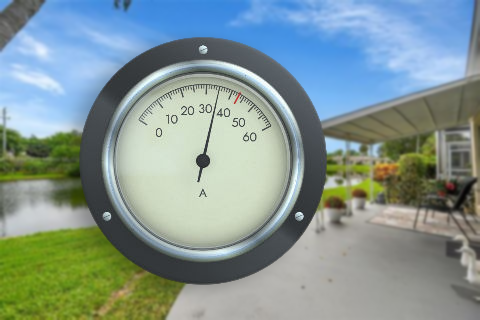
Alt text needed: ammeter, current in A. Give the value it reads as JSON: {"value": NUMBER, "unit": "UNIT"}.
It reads {"value": 35, "unit": "A"}
